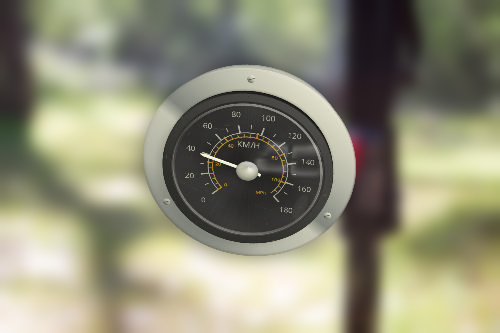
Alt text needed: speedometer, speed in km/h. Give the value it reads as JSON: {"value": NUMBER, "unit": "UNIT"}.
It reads {"value": 40, "unit": "km/h"}
